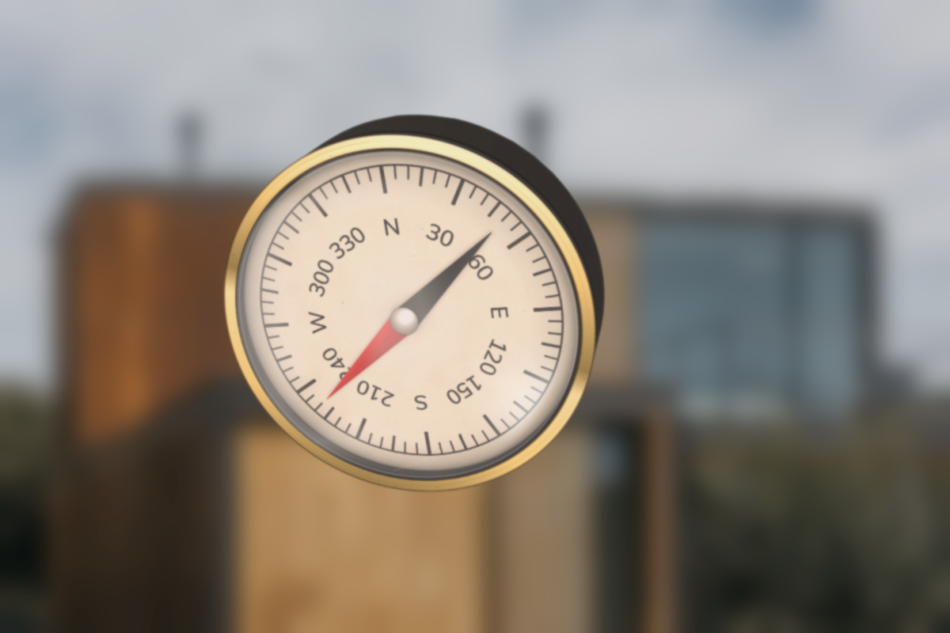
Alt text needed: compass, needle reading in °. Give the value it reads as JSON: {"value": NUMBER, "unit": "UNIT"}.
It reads {"value": 230, "unit": "°"}
